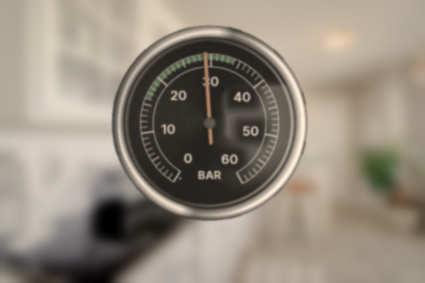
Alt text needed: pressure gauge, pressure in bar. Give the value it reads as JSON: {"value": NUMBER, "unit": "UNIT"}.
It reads {"value": 29, "unit": "bar"}
